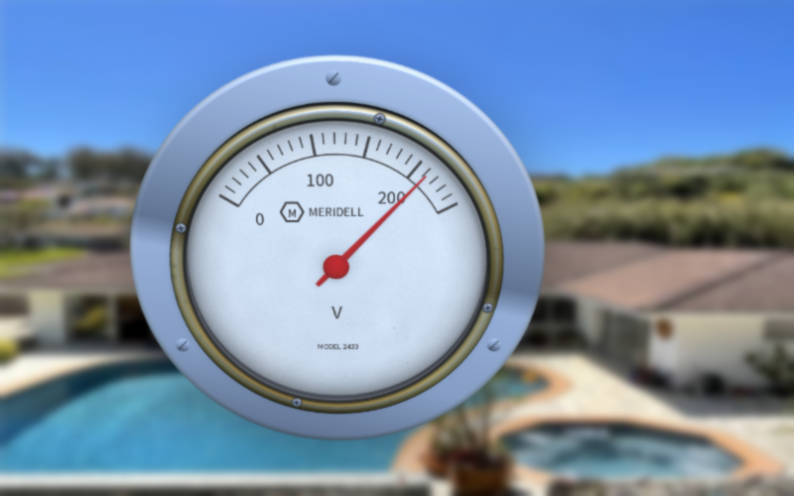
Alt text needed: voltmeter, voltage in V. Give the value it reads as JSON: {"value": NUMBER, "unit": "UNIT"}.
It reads {"value": 210, "unit": "V"}
